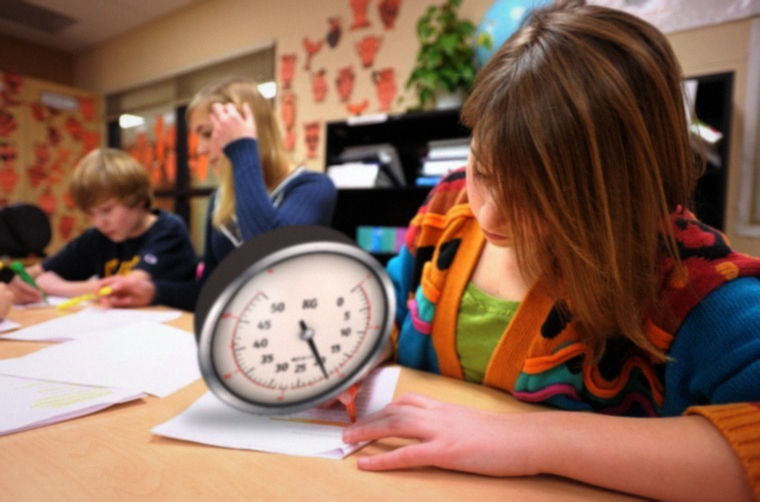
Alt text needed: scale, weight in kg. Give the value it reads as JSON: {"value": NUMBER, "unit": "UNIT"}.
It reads {"value": 20, "unit": "kg"}
